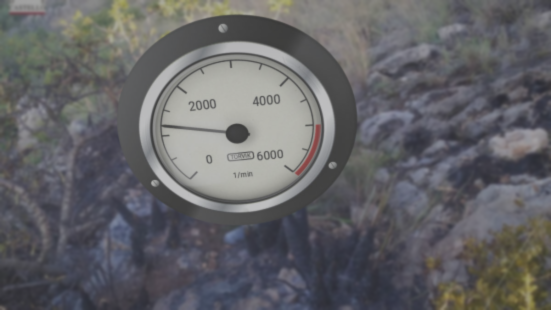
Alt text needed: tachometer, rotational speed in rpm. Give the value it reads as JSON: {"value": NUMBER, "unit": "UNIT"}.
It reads {"value": 1250, "unit": "rpm"}
